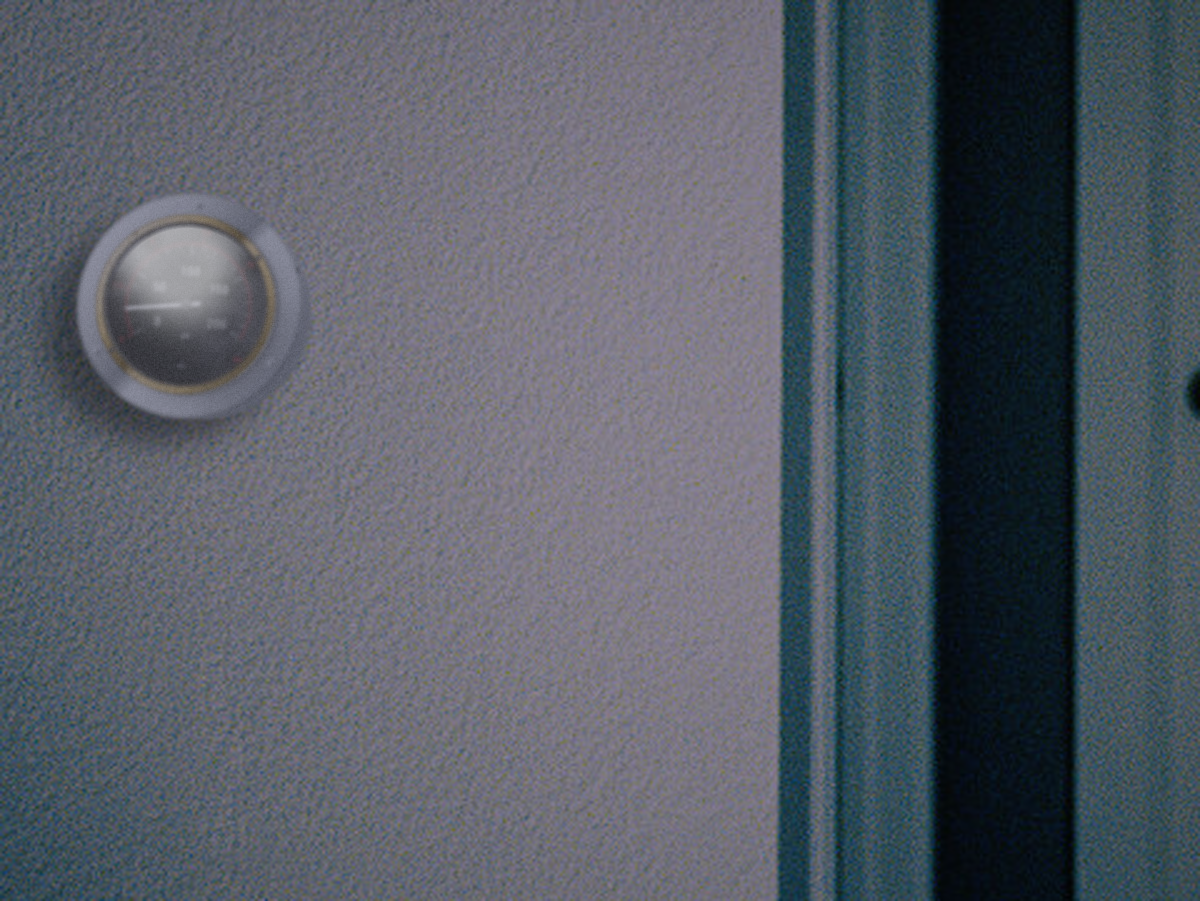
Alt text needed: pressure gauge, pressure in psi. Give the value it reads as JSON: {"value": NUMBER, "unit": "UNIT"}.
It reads {"value": 20, "unit": "psi"}
